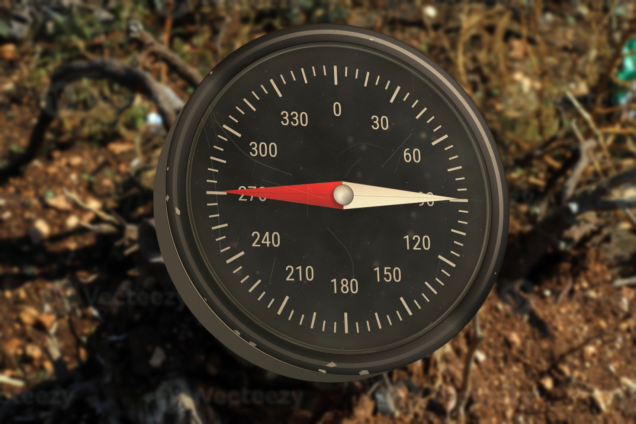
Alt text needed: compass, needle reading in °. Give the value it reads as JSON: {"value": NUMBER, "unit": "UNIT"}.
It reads {"value": 270, "unit": "°"}
